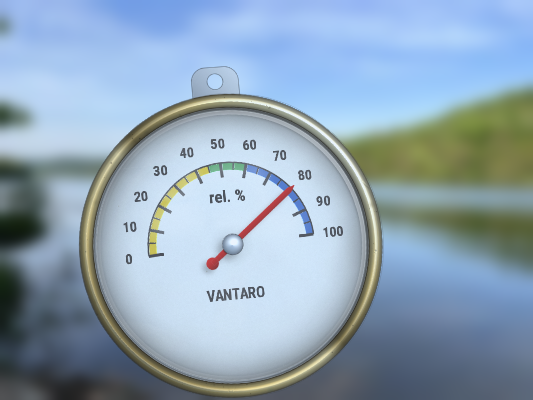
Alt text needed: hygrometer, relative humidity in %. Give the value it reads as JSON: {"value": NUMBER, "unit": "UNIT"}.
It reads {"value": 80, "unit": "%"}
